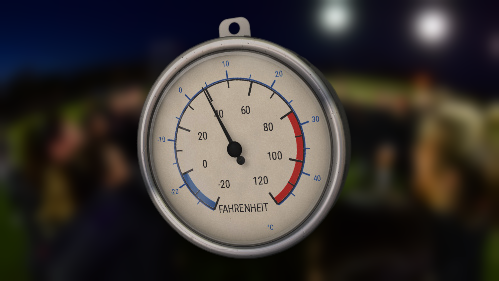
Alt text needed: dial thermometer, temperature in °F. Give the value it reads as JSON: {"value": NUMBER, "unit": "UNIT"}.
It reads {"value": 40, "unit": "°F"}
